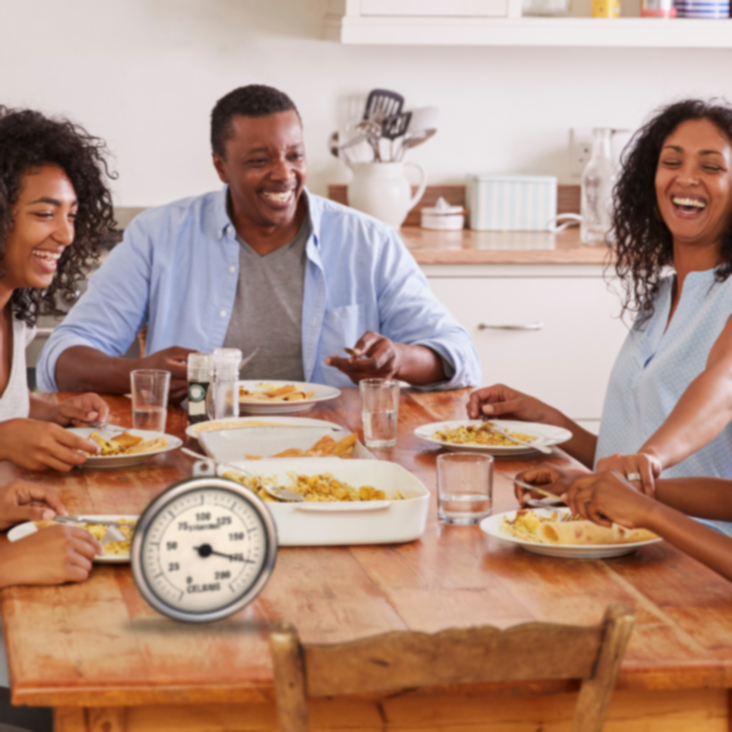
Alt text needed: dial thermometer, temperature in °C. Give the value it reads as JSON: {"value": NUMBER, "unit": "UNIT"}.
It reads {"value": 175, "unit": "°C"}
